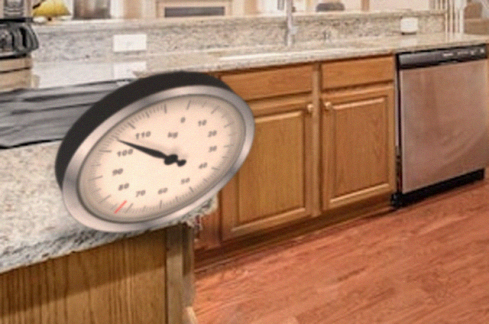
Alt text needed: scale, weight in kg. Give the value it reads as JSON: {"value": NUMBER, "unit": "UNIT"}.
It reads {"value": 105, "unit": "kg"}
